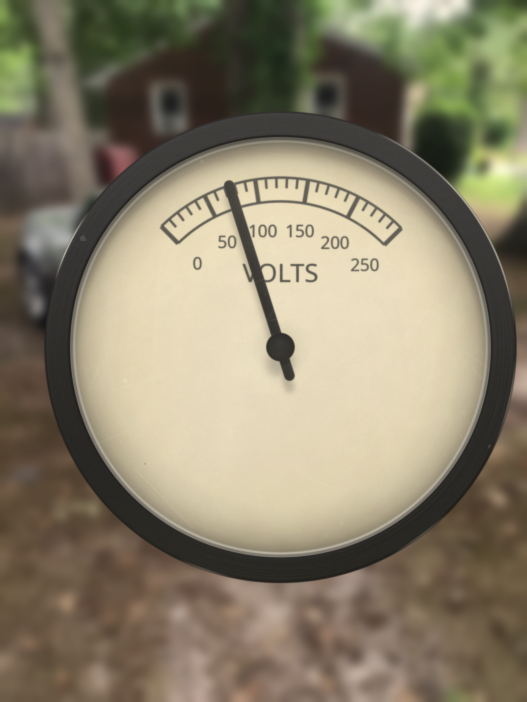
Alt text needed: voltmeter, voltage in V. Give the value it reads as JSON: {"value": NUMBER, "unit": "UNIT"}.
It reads {"value": 75, "unit": "V"}
